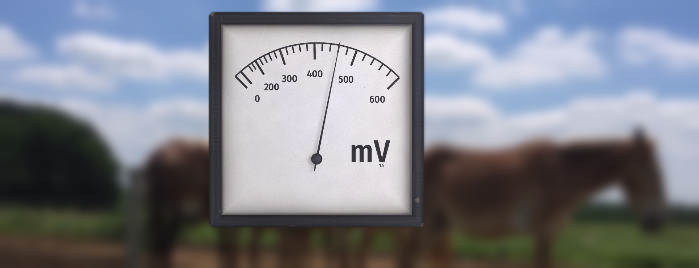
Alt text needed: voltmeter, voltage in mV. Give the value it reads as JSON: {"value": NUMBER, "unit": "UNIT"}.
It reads {"value": 460, "unit": "mV"}
